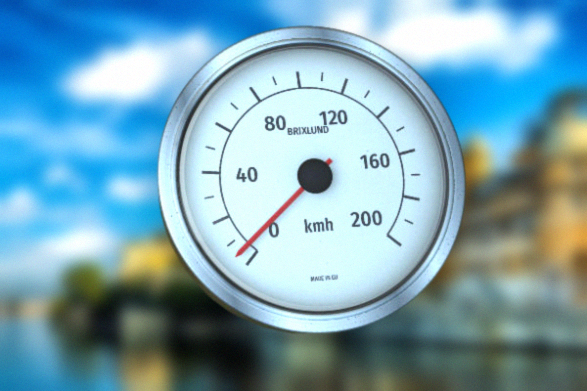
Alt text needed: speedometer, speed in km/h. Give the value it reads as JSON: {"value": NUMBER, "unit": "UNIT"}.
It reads {"value": 5, "unit": "km/h"}
